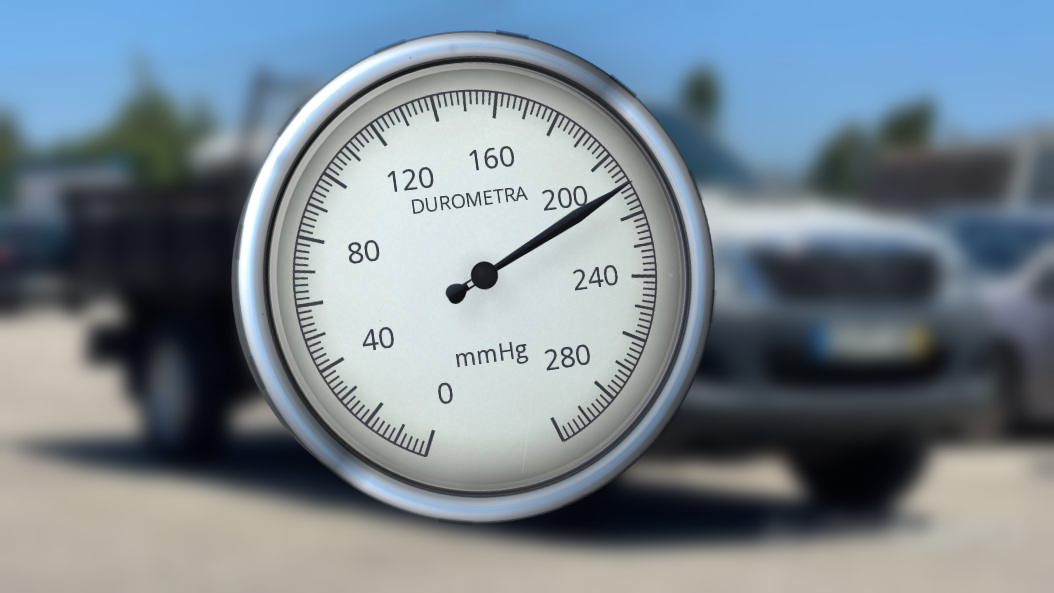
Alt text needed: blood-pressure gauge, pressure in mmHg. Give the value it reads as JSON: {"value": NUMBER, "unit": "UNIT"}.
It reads {"value": 210, "unit": "mmHg"}
